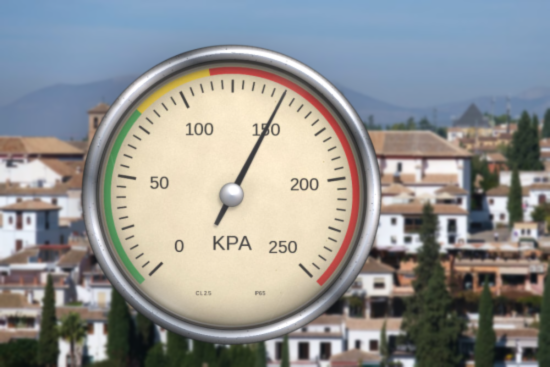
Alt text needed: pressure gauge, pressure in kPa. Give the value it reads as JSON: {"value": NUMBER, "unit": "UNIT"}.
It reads {"value": 150, "unit": "kPa"}
